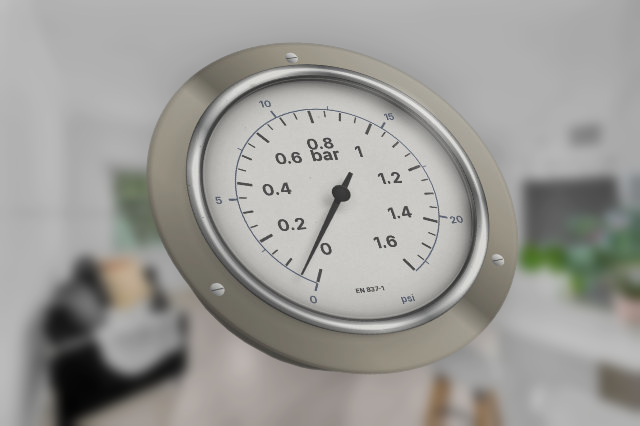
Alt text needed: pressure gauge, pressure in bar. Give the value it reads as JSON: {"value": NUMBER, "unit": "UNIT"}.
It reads {"value": 0.05, "unit": "bar"}
